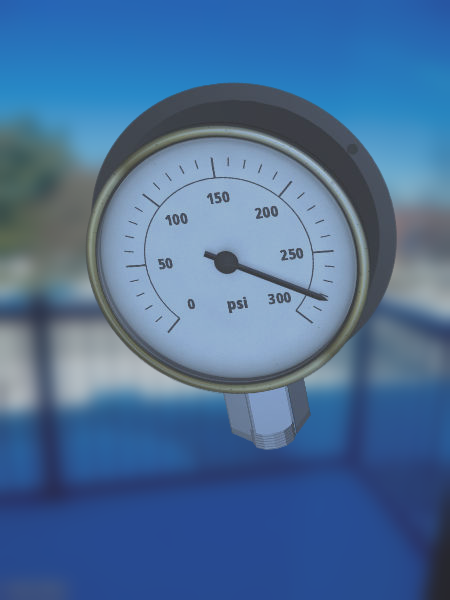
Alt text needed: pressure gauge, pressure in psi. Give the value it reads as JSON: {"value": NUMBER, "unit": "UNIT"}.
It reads {"value": 280, "unit": "psi"}
